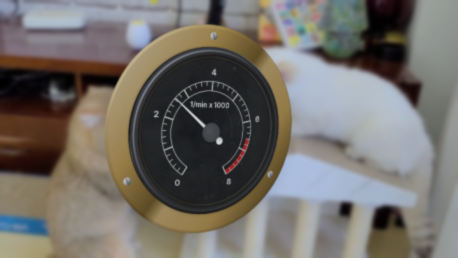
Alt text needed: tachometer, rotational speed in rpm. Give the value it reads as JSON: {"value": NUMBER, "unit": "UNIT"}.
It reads {"value": 2600, "unit": "rpm"}
